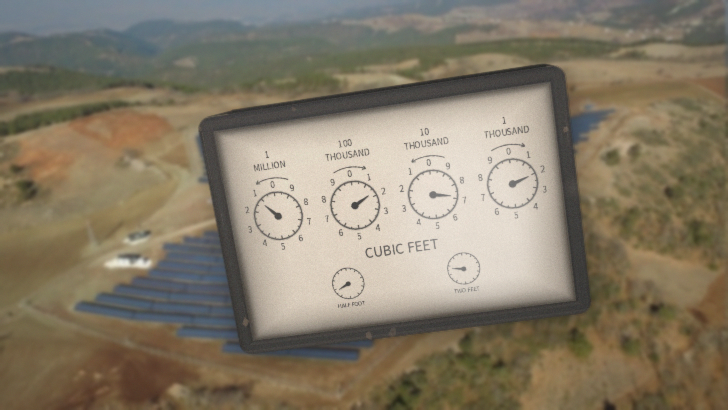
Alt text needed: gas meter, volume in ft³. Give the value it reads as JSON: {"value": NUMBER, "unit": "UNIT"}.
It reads {"value": 117200, "unit": "ft³"}
